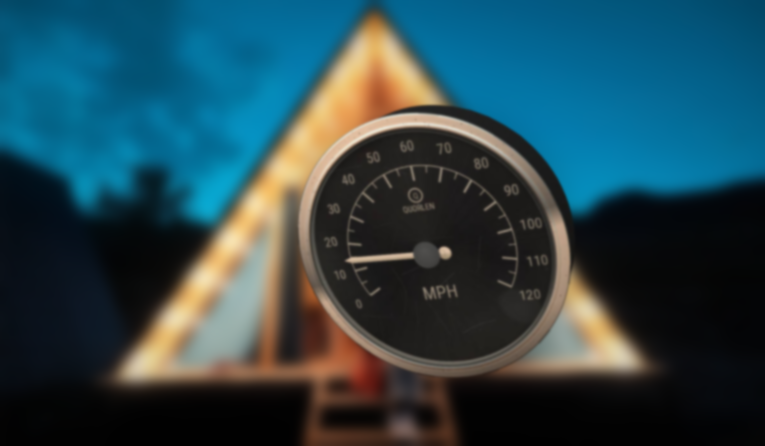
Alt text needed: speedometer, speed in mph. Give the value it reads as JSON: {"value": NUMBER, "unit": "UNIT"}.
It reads {"value": 15, "unit": "mph"}
